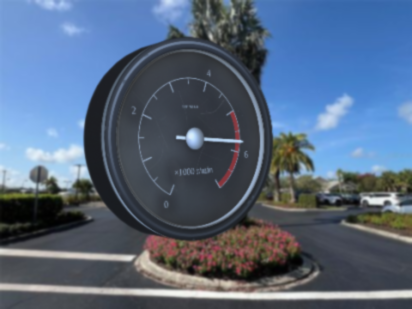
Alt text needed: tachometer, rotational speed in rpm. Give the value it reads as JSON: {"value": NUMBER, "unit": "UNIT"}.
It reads {"value": 5750, "unit": "rpm"}
